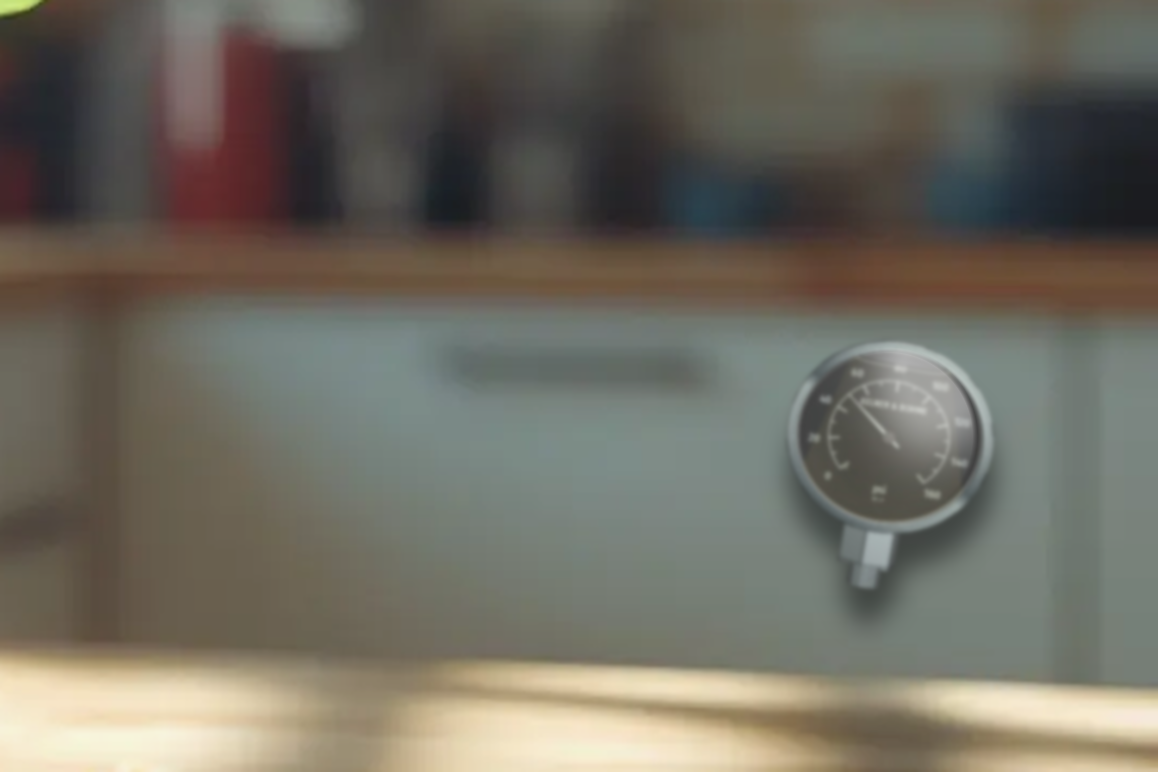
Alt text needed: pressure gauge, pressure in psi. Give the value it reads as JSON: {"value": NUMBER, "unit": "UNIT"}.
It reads {"value": 50, "unit": "psi"}
